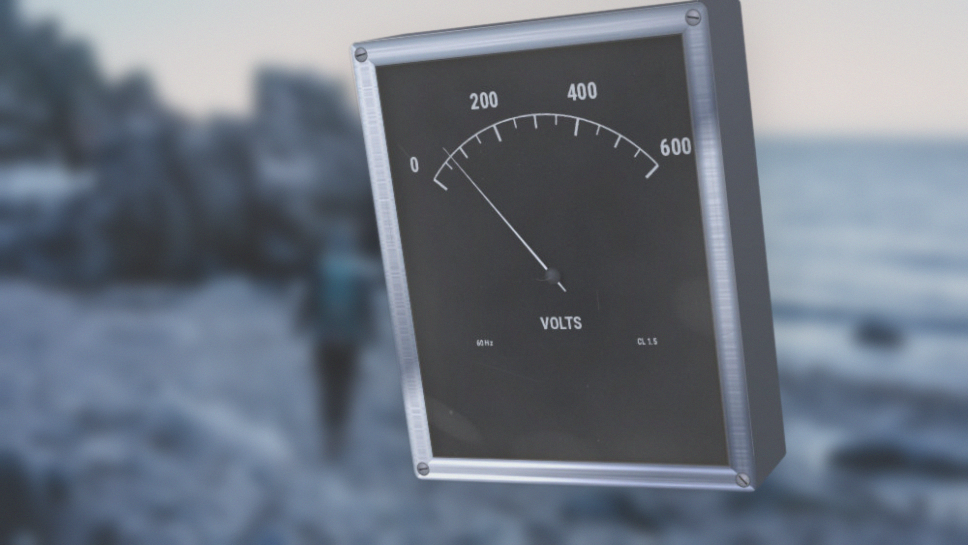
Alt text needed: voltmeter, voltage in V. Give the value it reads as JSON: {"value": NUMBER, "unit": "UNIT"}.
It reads {"value": 75, "unit": "V"}
